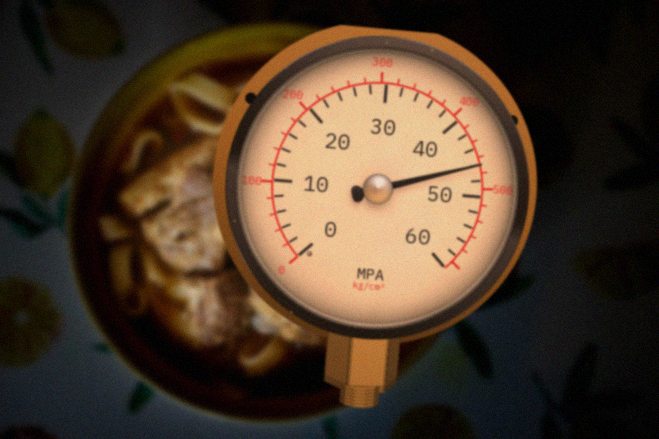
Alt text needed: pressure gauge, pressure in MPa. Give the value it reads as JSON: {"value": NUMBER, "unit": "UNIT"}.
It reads {"value": 46, "unit": "MPa"}
